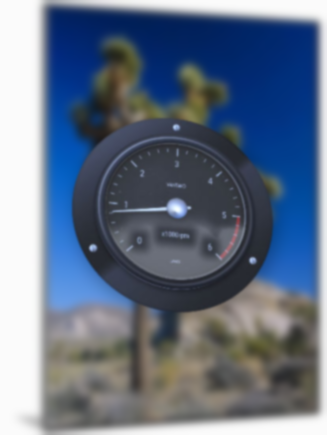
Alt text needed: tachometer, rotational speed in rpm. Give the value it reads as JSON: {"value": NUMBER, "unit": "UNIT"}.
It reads {"value": 800, "unit": "rpm"}
